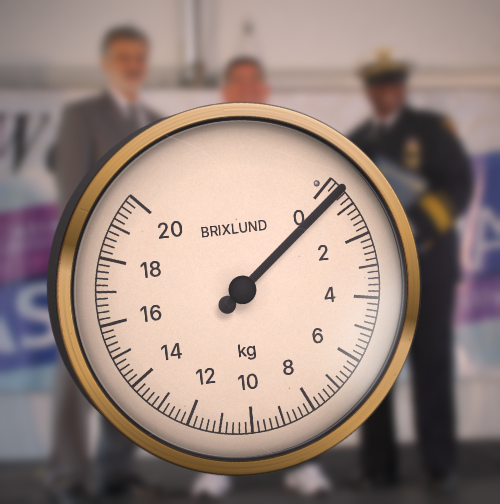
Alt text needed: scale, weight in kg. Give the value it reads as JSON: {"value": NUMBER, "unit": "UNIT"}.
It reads {"value": 0.4, "unit": "kg"}
